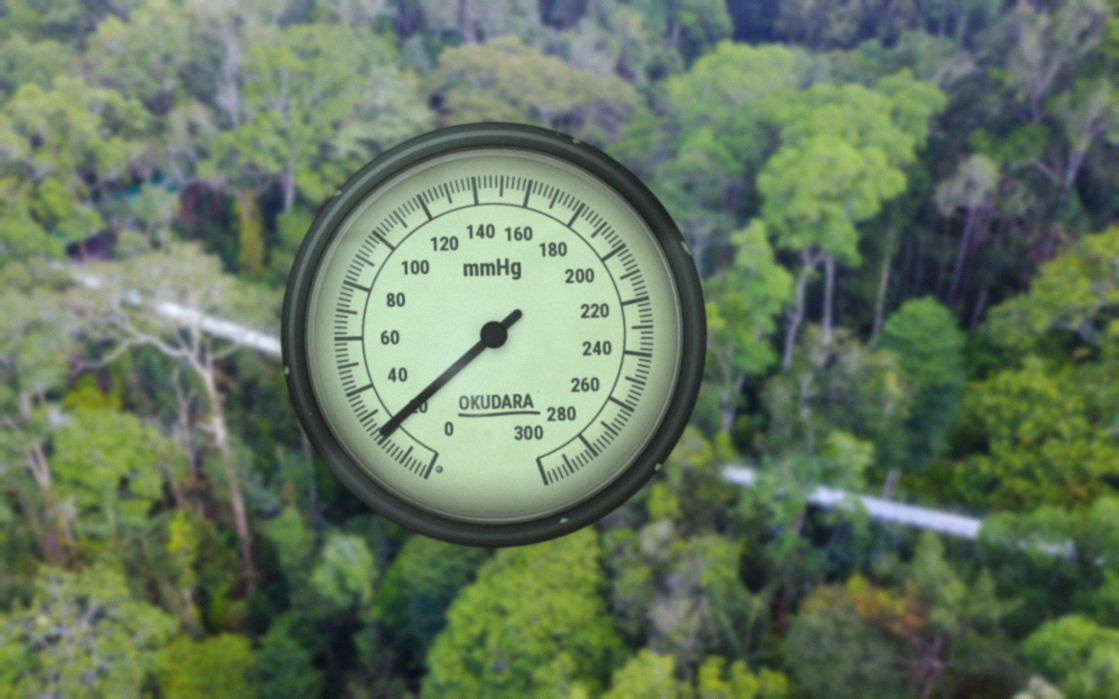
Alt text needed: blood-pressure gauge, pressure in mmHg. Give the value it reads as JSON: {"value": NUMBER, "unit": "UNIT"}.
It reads {"value": 22, "unit": "mmHg"}
